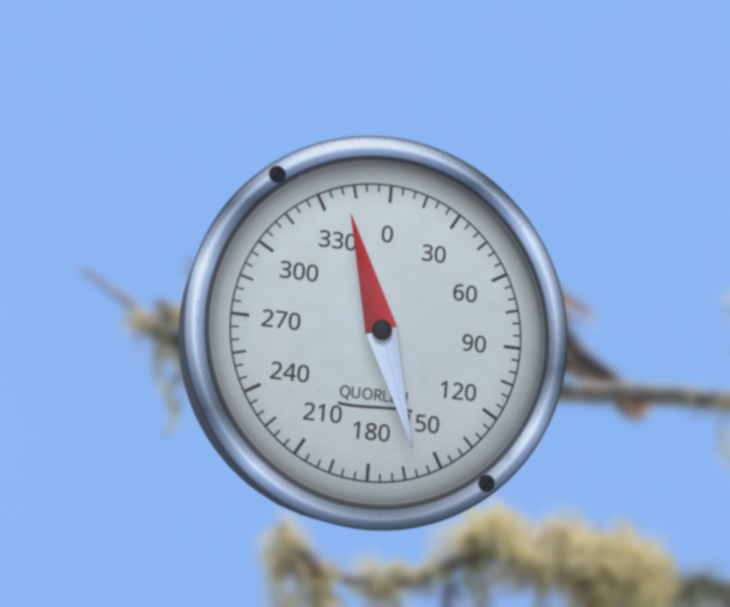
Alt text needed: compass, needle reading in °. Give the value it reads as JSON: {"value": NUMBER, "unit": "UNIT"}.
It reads {"value": 340, "unit": "°"}
